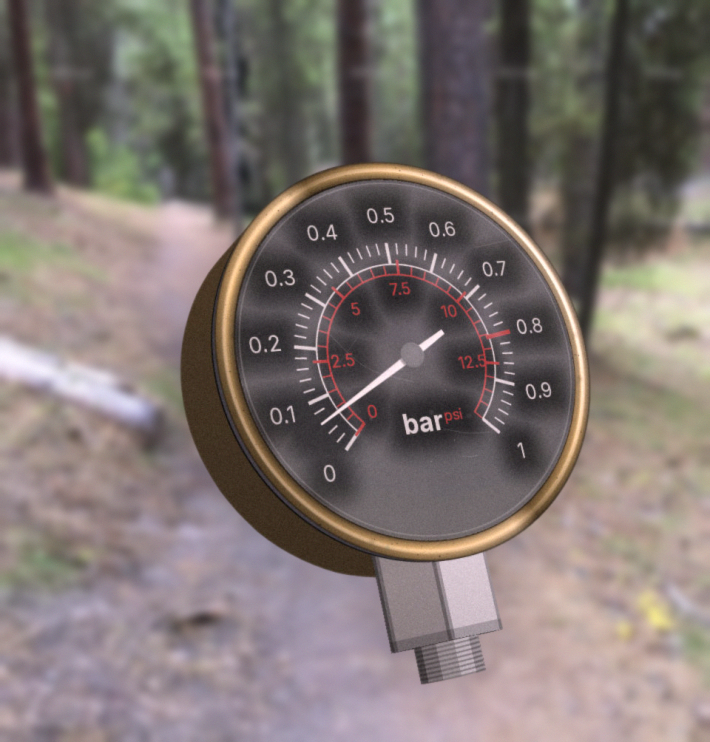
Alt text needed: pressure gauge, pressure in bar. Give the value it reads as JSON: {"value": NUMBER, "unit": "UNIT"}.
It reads {"value": 0.06, "unit": "bar"}
